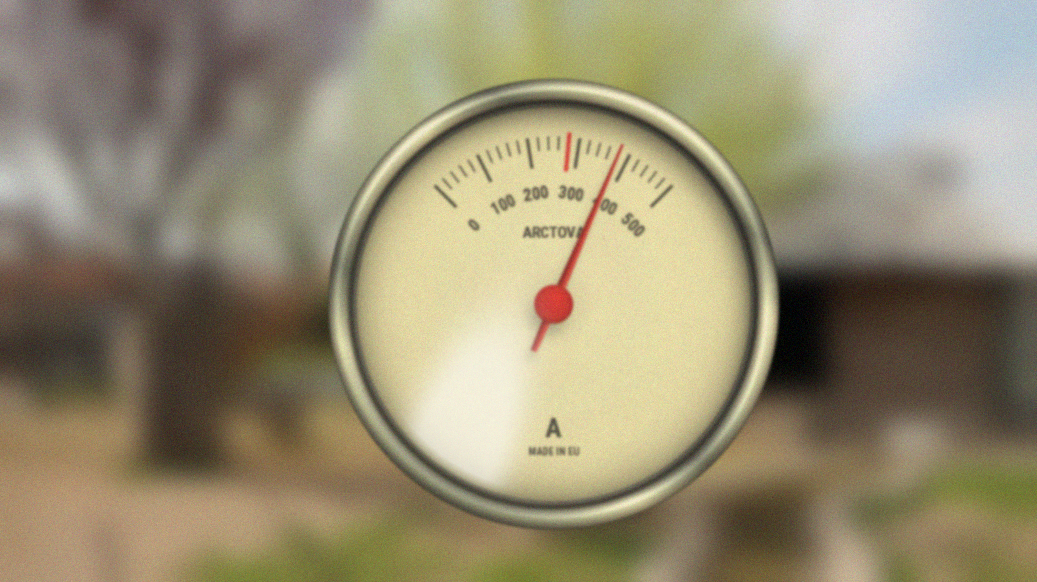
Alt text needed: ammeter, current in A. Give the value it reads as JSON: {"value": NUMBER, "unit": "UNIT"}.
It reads {"value": 380, "unit": "A"}
